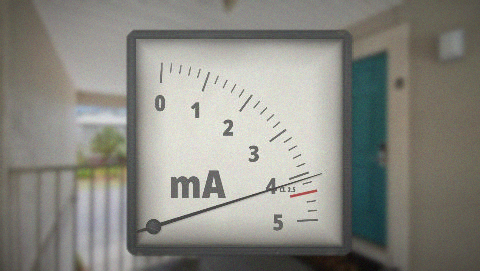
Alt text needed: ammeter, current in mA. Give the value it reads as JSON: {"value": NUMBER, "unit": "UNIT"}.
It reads {"value": 4.1, "unit": "mA"}
